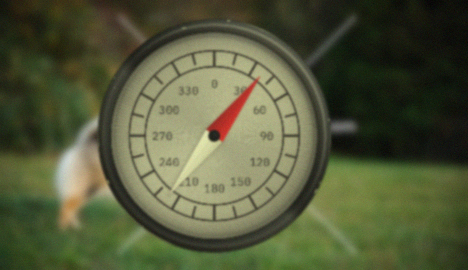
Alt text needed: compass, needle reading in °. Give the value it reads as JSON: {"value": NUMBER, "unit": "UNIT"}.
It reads {"value": 37.5, "unit": "°"}
